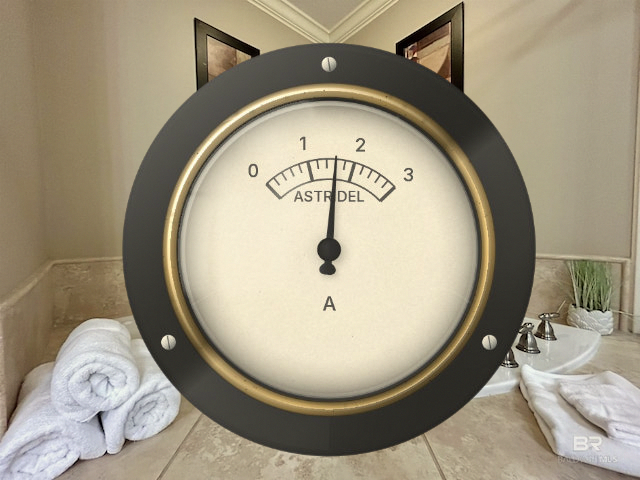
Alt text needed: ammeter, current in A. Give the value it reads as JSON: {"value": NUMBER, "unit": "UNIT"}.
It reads {"value": 1.6, "unit": "A"}
